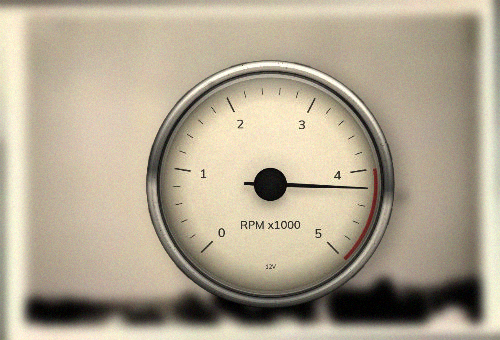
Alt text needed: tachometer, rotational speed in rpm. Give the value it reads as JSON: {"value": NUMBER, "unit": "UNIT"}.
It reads {"value": 4200, "unit": "rpm"}
